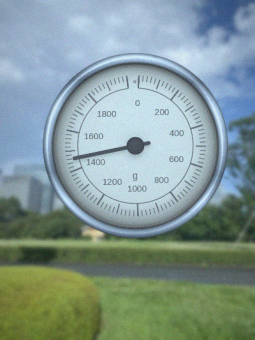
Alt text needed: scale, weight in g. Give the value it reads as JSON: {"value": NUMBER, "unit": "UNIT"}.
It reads {"value": 1460, "unit": "g"}
